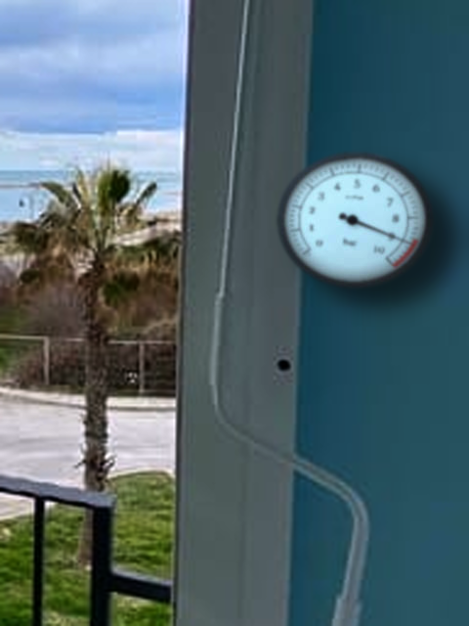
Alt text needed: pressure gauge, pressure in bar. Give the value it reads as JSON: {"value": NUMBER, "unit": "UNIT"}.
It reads {"value": 9, "unit": "bar"}
